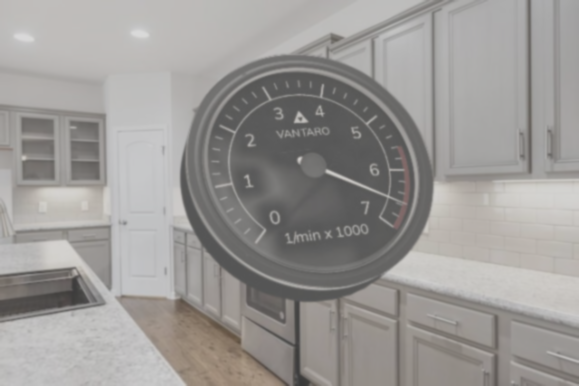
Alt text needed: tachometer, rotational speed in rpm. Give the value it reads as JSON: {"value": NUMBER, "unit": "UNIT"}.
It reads {"value": 6600, "unit": "rpm"}
